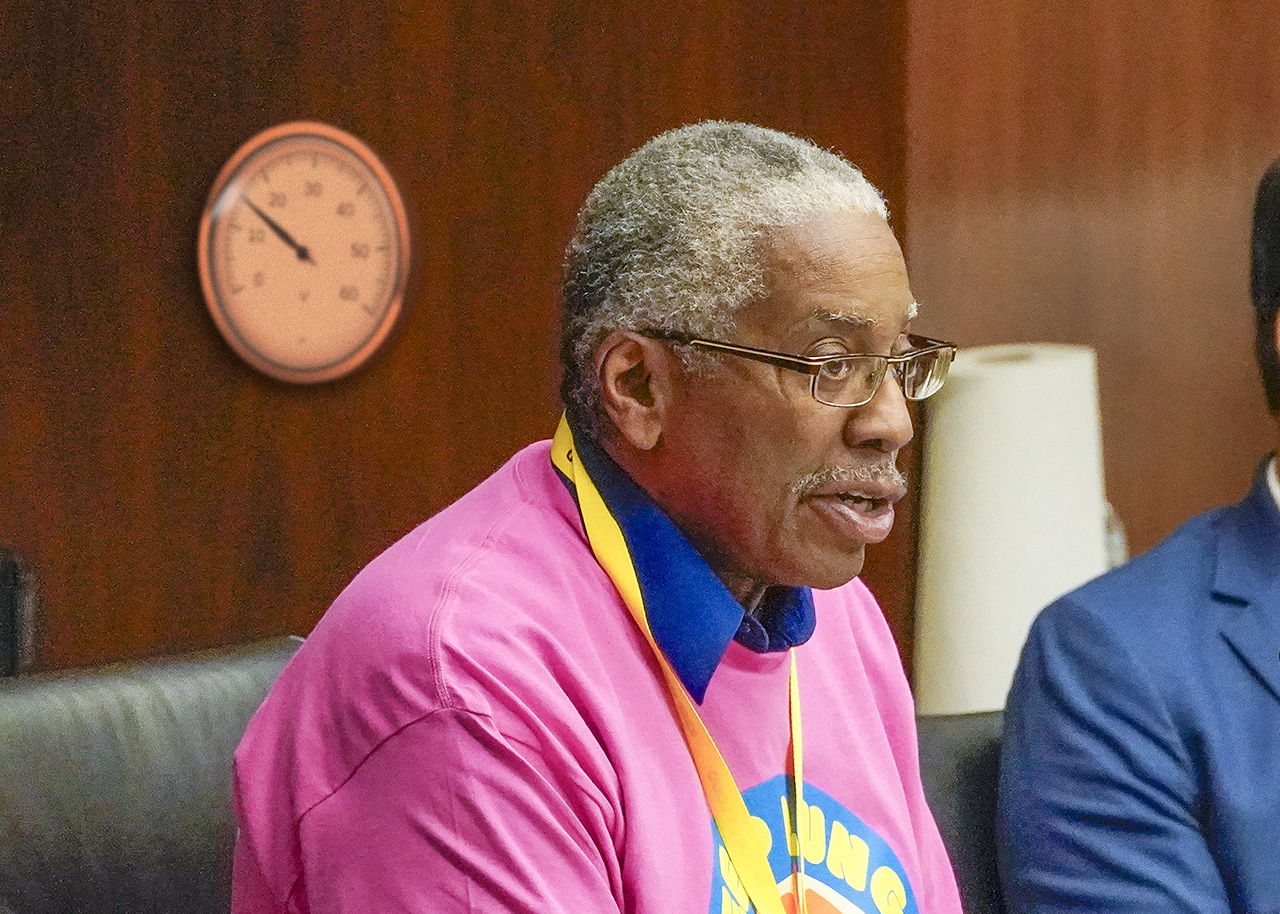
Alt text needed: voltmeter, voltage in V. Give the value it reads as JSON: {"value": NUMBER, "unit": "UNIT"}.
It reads {"value": 15, "unit": "V"}
